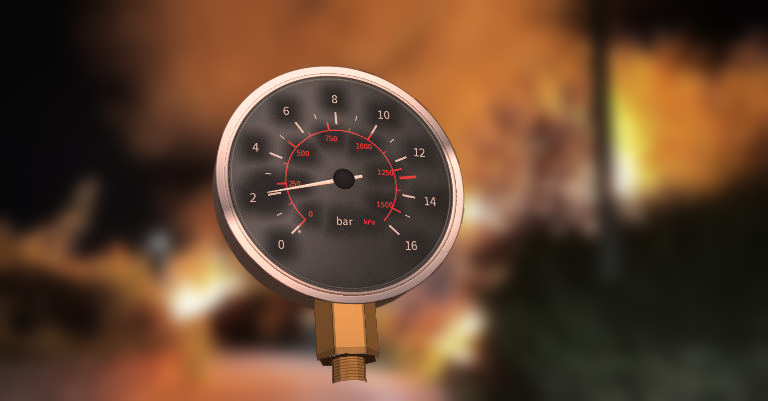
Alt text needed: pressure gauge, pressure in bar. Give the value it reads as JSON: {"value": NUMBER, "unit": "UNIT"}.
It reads {"value": 2, "unit": "bar"}
